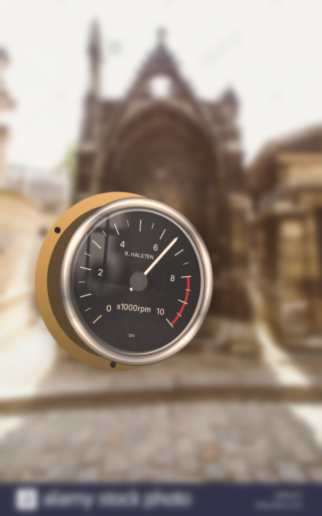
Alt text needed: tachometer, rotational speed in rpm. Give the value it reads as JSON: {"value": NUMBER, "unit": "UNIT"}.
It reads {"value": 6500, "unit": "rpm"}
